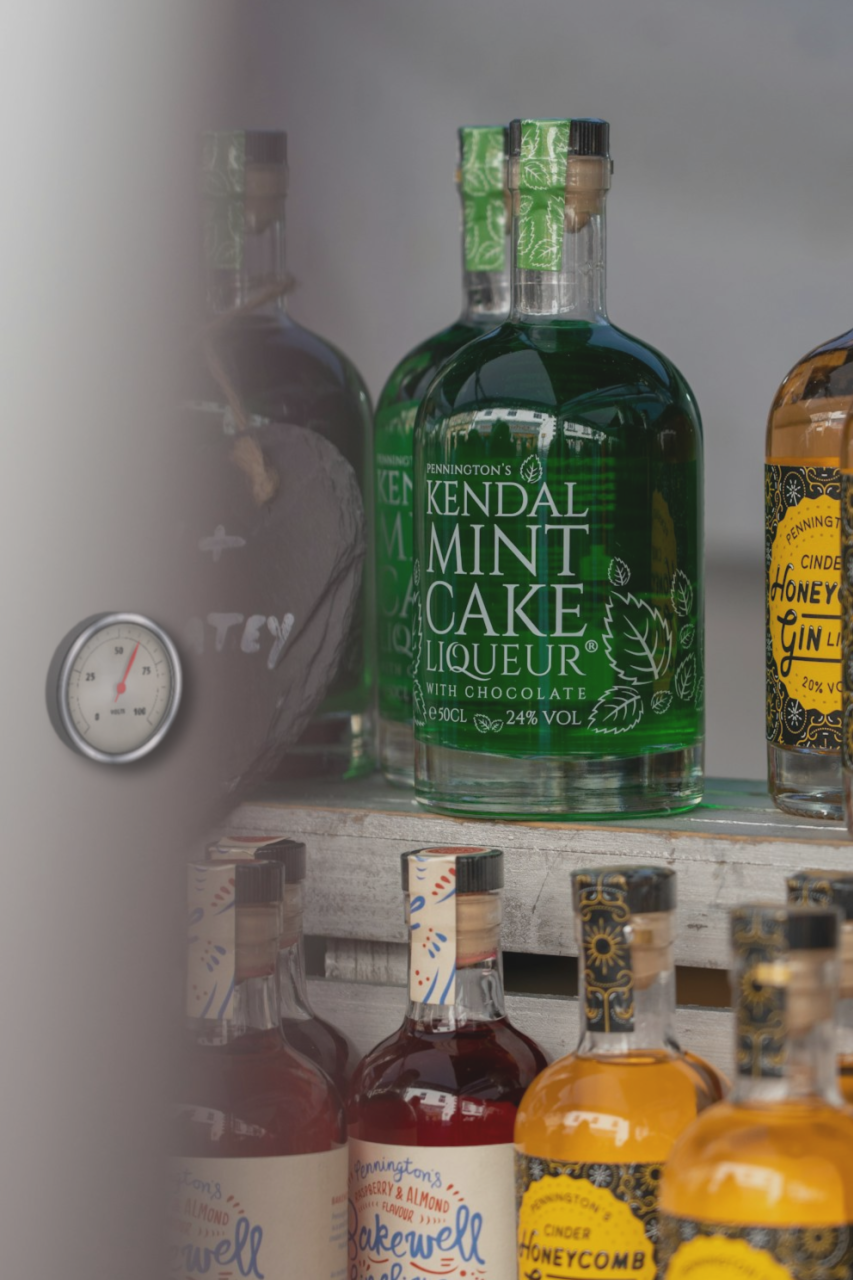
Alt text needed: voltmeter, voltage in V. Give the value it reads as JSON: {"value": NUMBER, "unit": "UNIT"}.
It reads {"value": 60, "unit": "V"}
